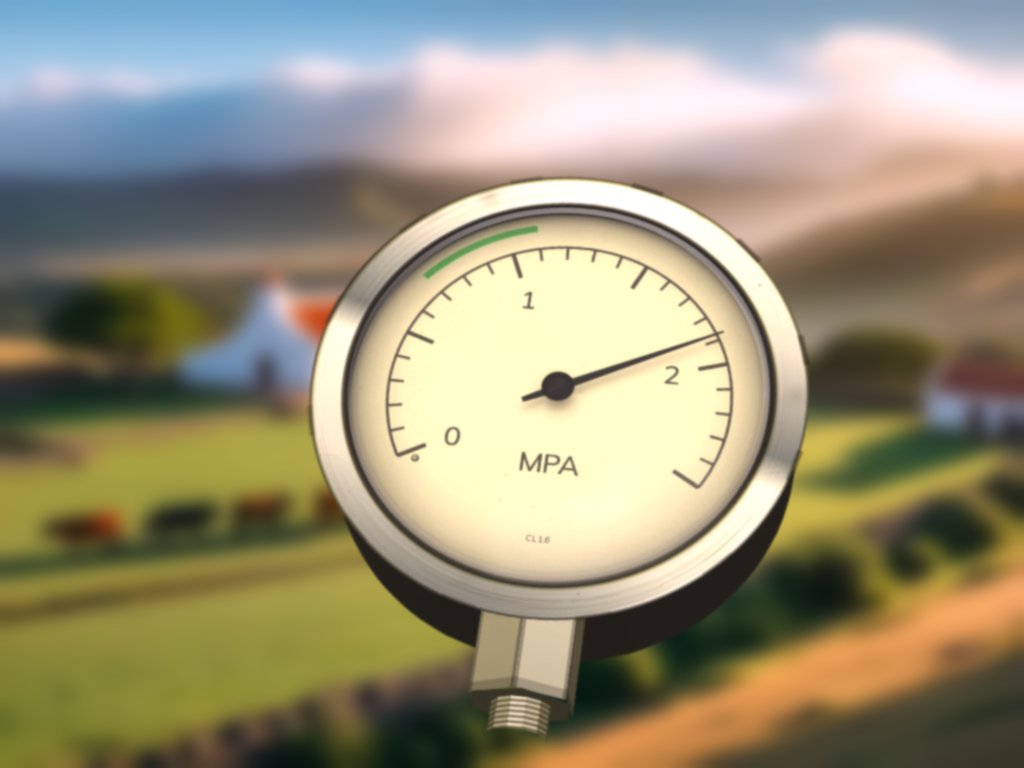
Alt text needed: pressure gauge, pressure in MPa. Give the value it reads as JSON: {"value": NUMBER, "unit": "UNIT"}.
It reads {"value": 1.9, "unit": "MPa"}
